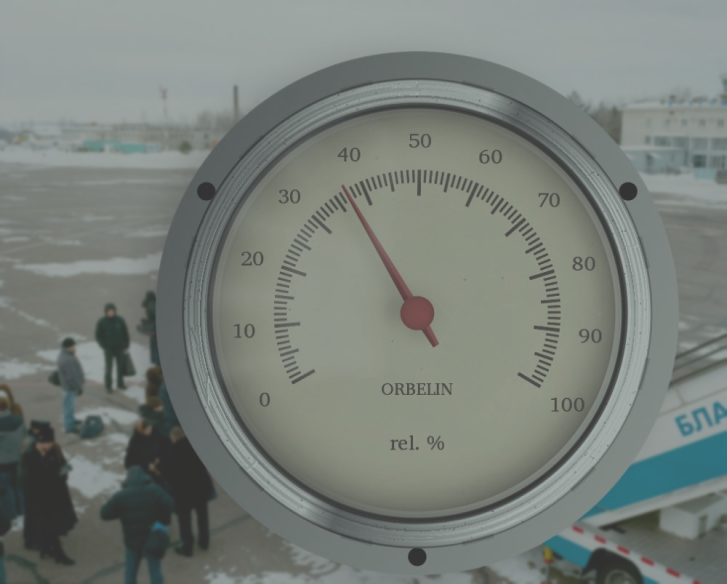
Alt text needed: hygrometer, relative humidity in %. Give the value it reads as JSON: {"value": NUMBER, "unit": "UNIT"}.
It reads {"value": 37, "unit": "%"}
